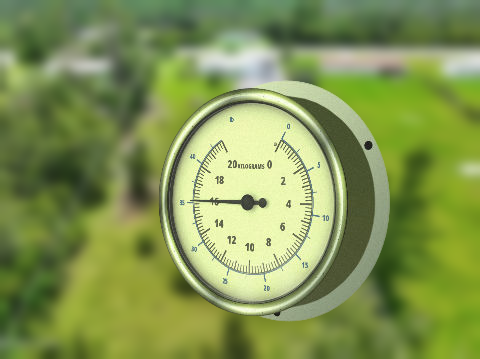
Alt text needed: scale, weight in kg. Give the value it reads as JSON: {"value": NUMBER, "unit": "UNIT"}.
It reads {"value": 16, "unit": "kg"}
